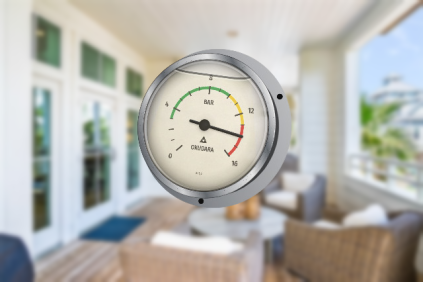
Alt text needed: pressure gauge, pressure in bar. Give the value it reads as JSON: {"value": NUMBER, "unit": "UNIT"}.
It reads {"value": 14, "unit": "bar"}
